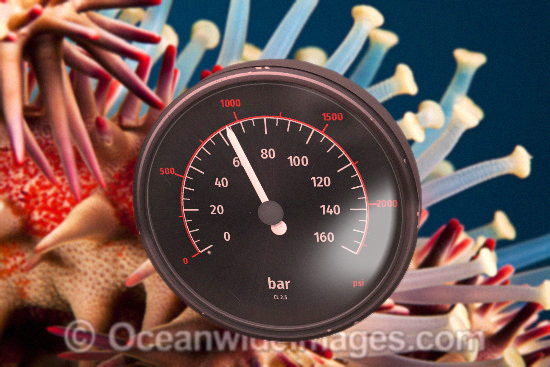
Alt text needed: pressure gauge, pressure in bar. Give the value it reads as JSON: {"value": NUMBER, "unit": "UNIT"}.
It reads {"value": 65, "unit": "bar"}
